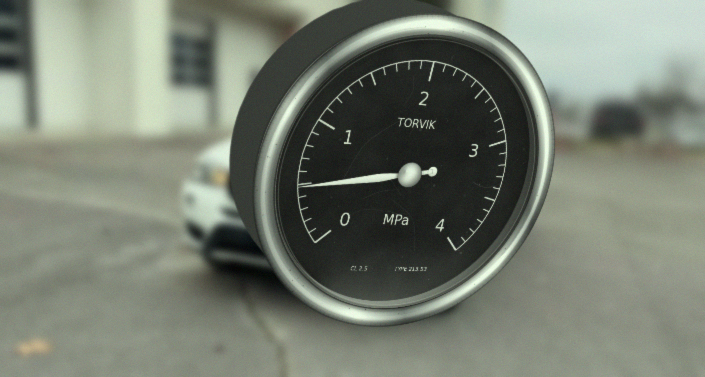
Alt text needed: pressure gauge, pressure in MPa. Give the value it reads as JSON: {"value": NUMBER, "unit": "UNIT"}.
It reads {"value": 0.5, "unit": "MPa"}
